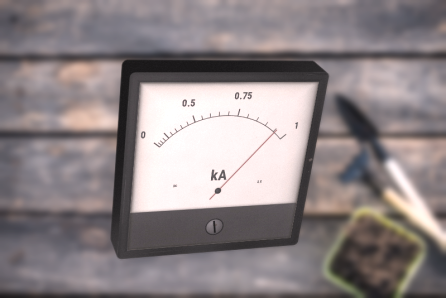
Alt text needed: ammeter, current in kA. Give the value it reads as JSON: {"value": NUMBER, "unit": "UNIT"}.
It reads {"value": 0.95, "unit": "kA"}
